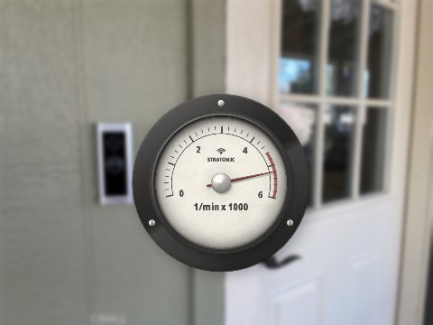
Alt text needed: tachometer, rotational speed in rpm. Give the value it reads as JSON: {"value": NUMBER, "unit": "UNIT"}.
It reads {"value": 5200, "unit": "rpm"}
